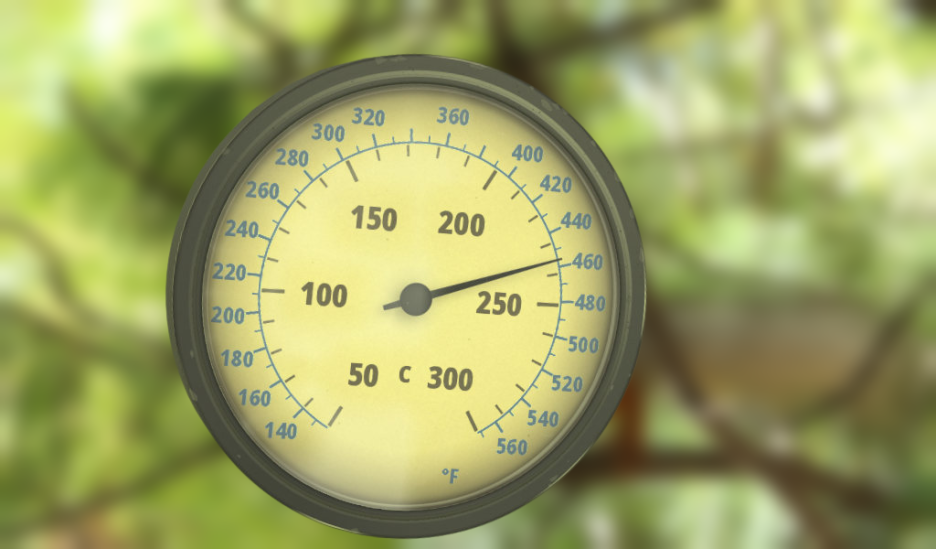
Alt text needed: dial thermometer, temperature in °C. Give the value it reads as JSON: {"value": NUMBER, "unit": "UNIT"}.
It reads {"value": 235, "unit": "°C"}
